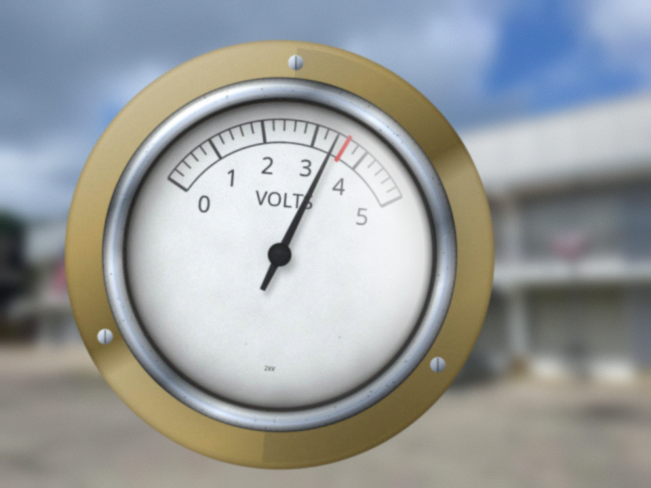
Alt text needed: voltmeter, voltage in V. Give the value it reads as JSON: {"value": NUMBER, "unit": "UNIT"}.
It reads {"value": 3.4, "unit": "V"}
